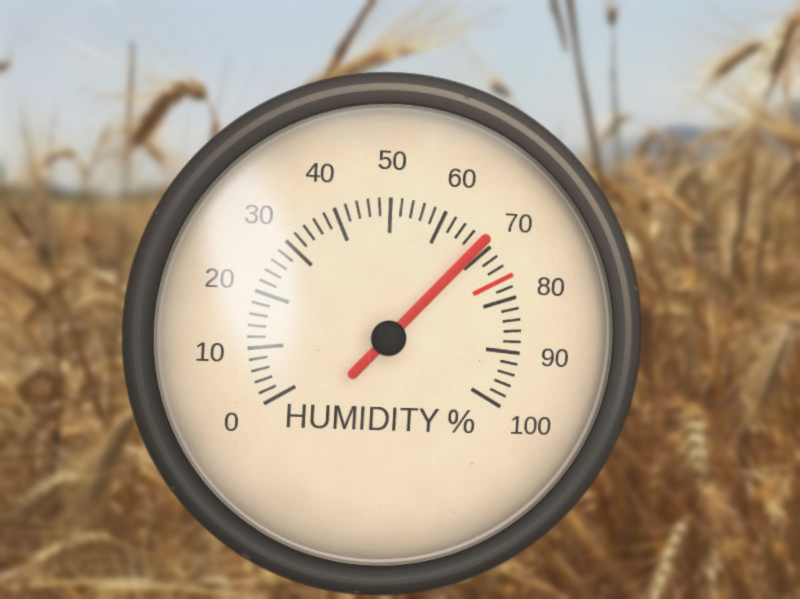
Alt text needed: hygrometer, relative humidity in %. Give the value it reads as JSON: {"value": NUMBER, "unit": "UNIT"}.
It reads {"value": 68, "unit": "%"}
